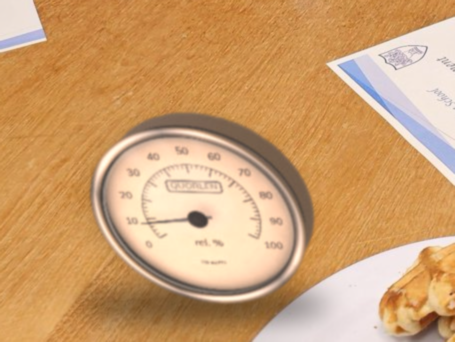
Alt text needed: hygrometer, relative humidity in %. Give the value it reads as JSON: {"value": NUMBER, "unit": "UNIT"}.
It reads {"value": 10, "unit": "%"}
